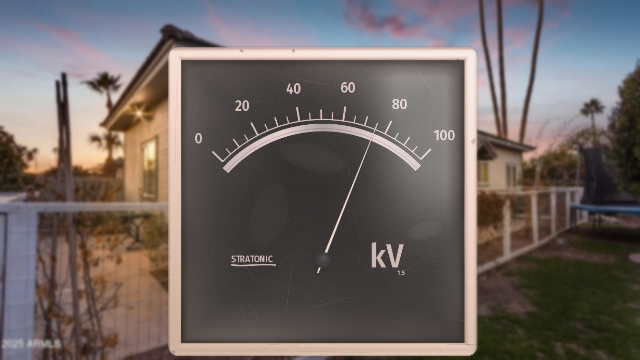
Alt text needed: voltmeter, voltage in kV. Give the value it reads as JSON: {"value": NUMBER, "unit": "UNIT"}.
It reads {"value": 75, "unit": "kV"}
